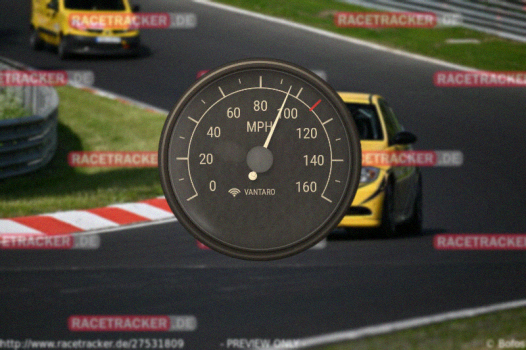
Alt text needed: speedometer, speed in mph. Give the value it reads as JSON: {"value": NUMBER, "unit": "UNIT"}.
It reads {"value": 95, "unit": "mph"}
